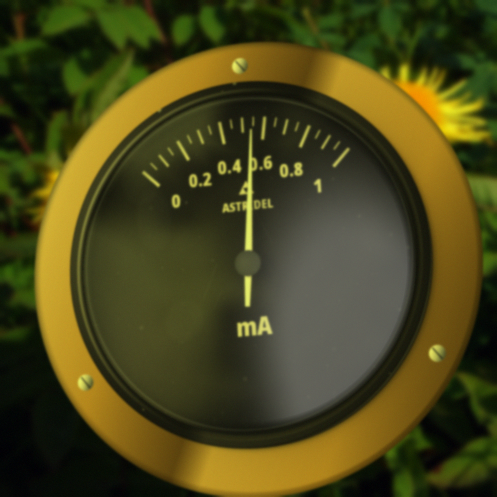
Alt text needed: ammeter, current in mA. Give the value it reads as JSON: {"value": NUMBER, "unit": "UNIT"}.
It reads {"value": 0.55, "unit": "mA"}
